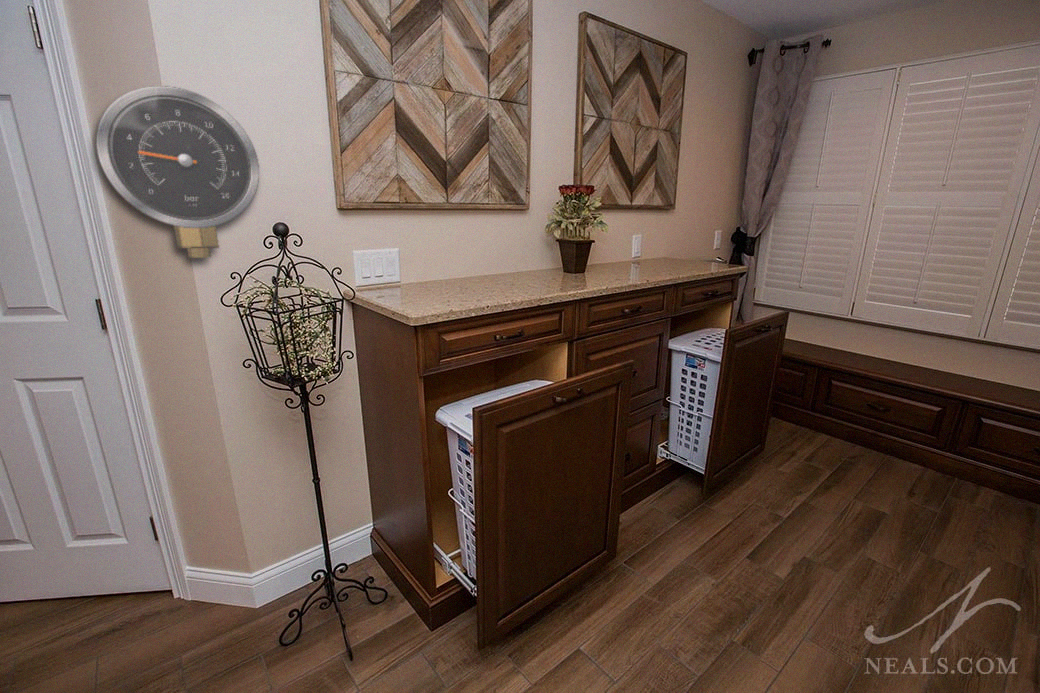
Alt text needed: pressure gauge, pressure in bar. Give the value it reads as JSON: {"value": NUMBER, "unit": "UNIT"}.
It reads {"value": 3, "unit": "bar"}
